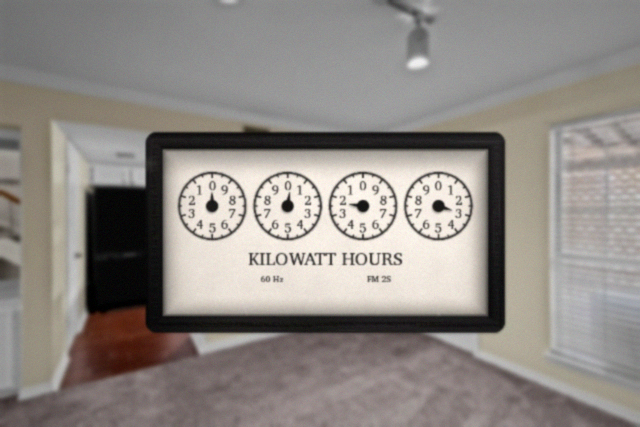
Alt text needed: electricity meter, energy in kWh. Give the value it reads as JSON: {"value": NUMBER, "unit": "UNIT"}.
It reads {"value": 23, "unit": "kWh"}
